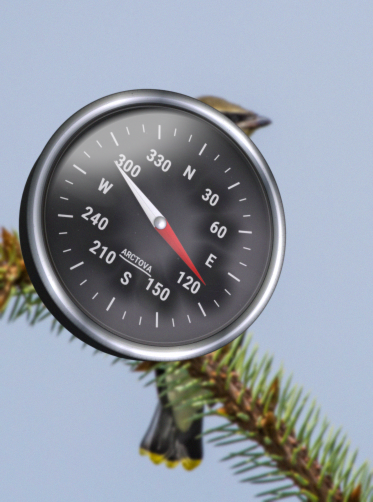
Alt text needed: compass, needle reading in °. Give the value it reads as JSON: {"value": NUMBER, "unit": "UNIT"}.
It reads {"value": 110, "unit": "°"}
